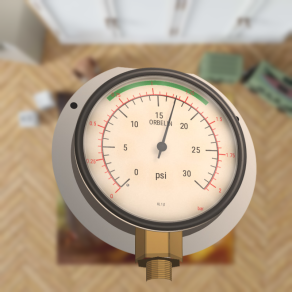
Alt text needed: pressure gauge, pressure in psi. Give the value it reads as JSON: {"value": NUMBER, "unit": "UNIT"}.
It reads {"value": 17, "unit": "psi"}
